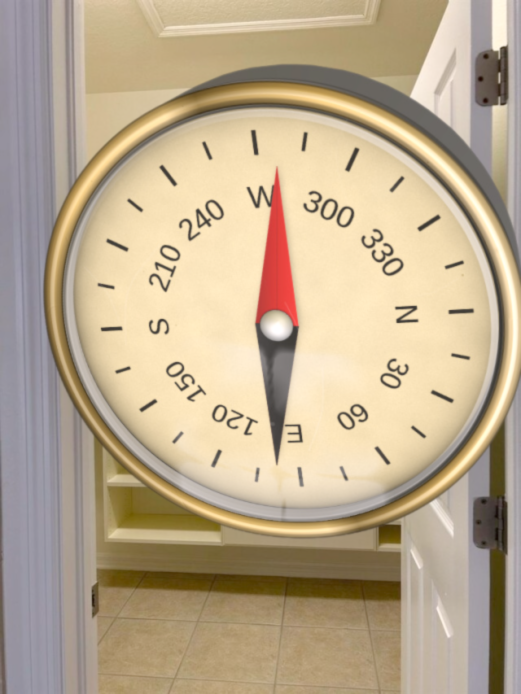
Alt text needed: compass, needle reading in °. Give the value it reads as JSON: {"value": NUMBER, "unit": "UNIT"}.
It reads {"value": 277.5, "unit": "°"}
